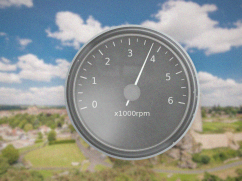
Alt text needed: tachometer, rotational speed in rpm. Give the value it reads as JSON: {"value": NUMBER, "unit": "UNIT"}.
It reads {"value": 3750, "unit": "rpm"}
